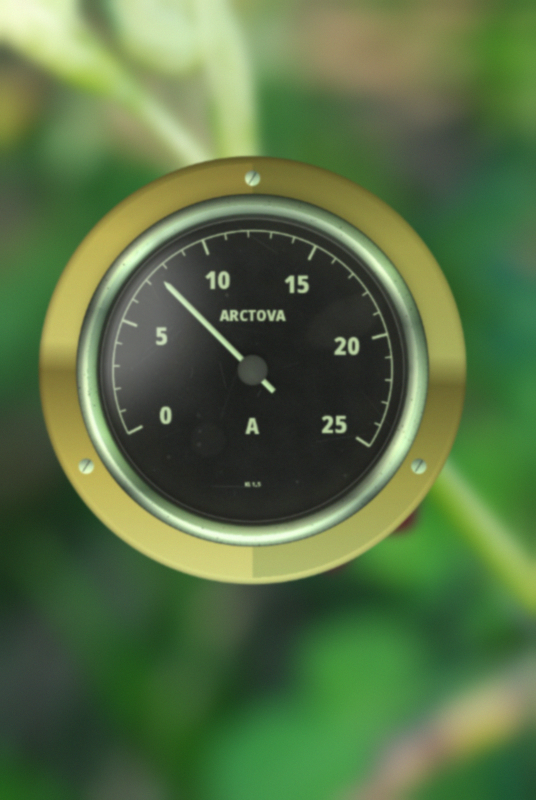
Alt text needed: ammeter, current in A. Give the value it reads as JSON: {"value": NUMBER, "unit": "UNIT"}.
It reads {"value": 7.5, "unit": "A"}
